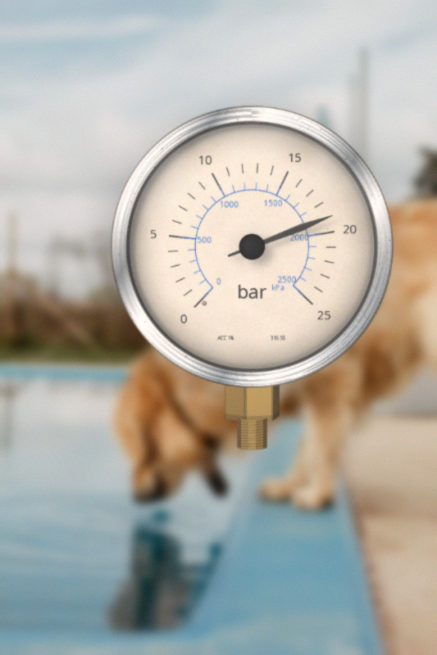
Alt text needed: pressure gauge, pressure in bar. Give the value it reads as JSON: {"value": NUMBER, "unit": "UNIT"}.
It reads {"value": 19, "unit": "bar"}
